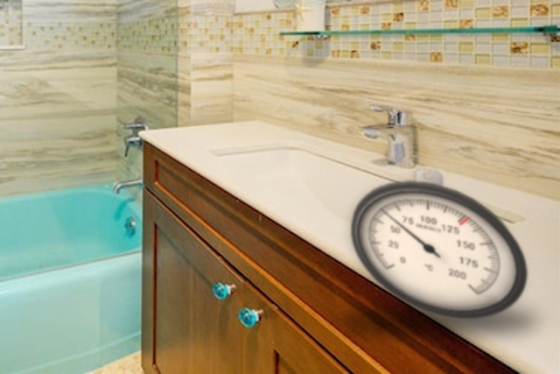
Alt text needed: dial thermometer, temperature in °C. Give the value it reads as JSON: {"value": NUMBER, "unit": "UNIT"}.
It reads {"value": 62.5, "unit": "°C"}
